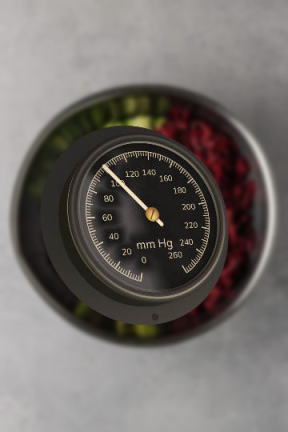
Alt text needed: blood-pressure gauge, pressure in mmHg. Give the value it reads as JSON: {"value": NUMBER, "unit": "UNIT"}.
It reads {"value": 100, "unit": "mmHg"}
